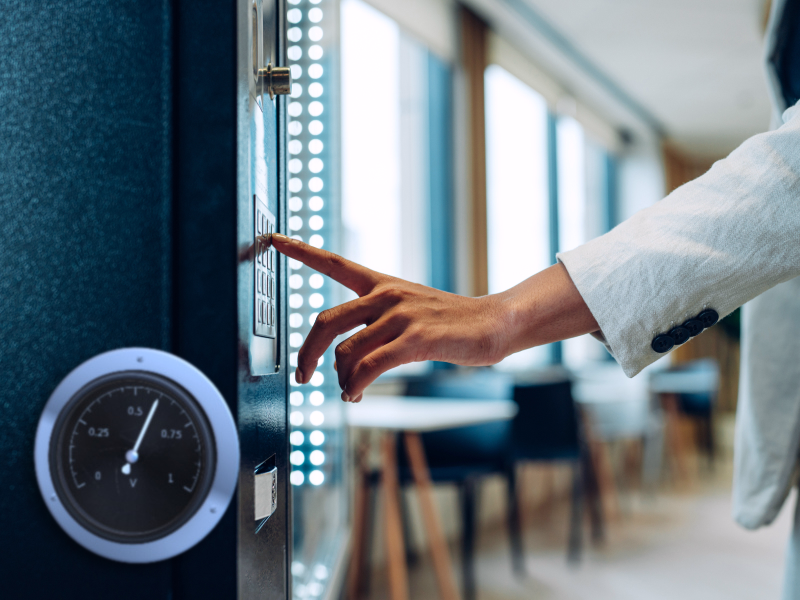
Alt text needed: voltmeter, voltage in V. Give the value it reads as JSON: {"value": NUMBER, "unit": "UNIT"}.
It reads {"value": 0.6, "unit": "V"}
